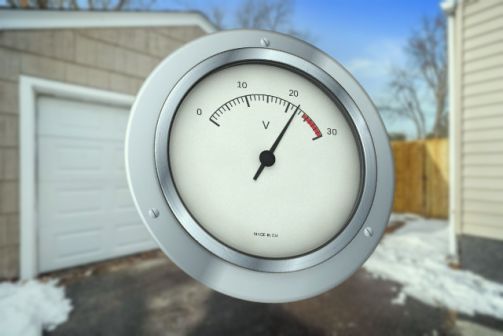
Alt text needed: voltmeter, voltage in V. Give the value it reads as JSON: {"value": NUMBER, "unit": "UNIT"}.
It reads {"value": 22, "unit": "V"}
